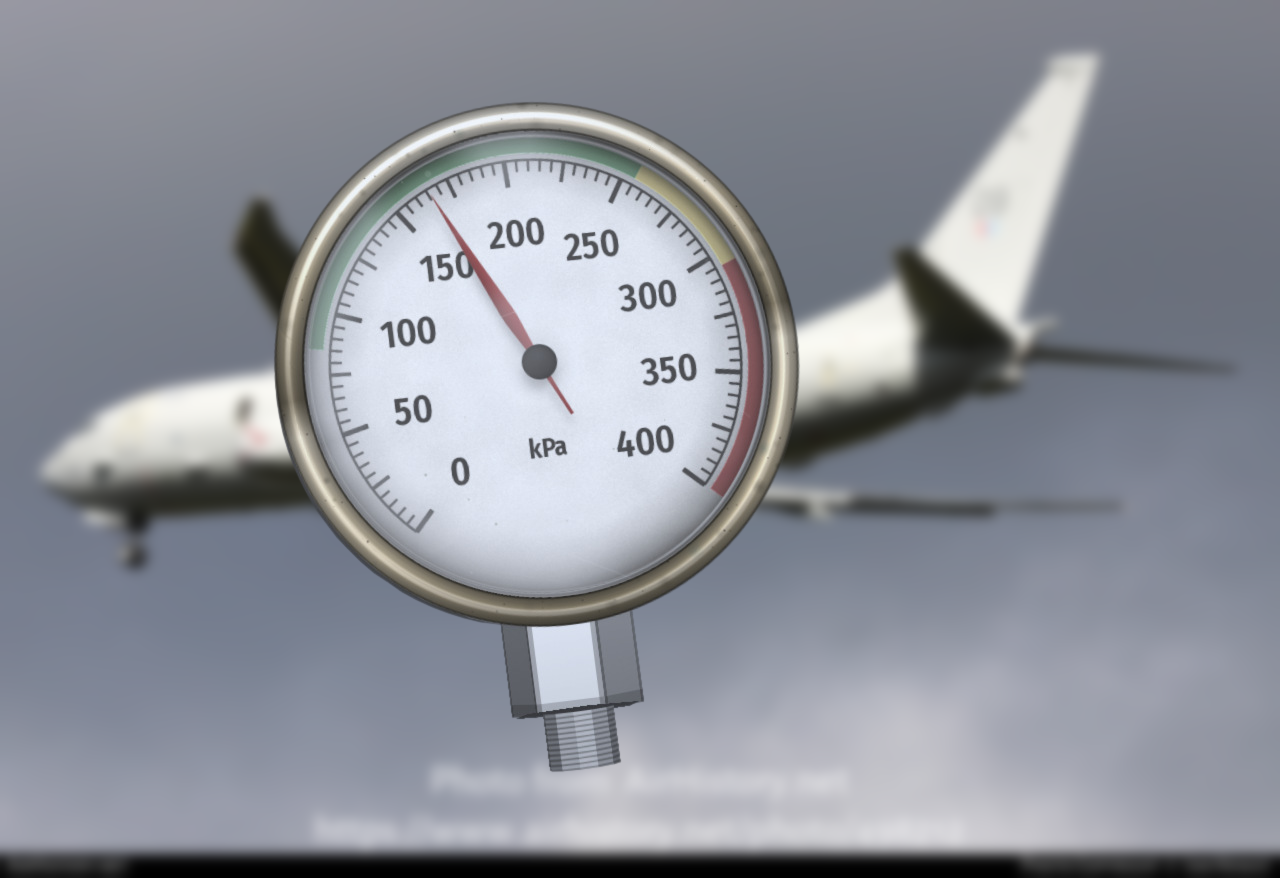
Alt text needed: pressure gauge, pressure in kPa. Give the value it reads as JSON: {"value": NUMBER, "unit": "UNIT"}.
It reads {"value": 165, "unit": "kPa"}
